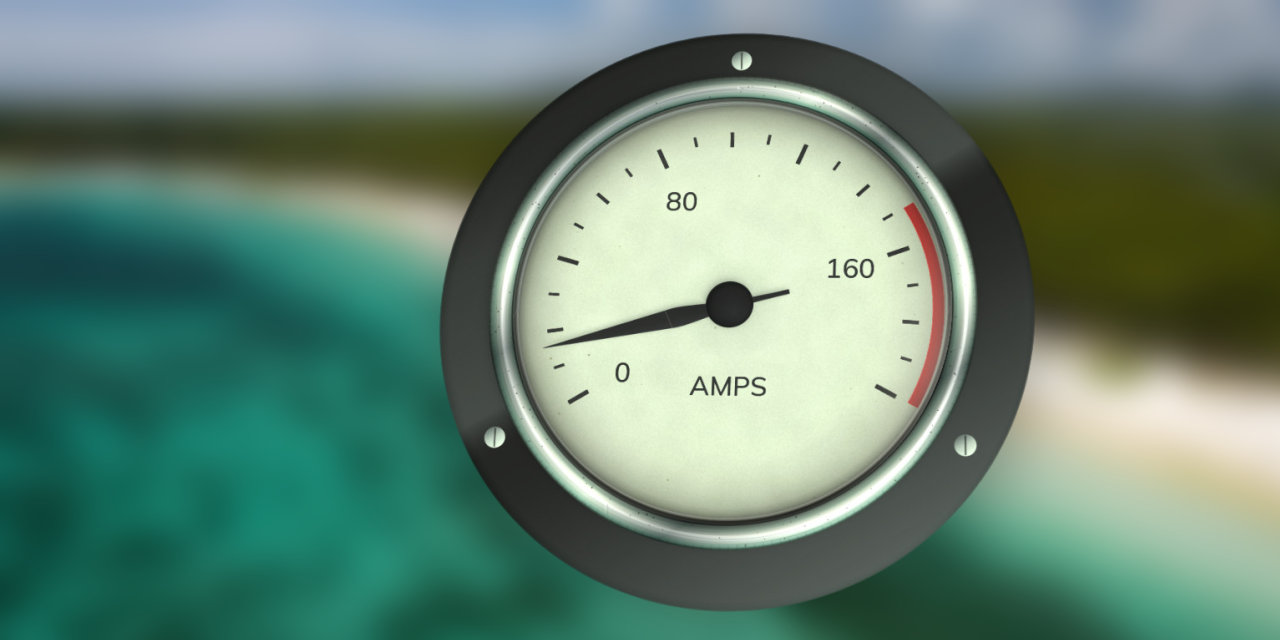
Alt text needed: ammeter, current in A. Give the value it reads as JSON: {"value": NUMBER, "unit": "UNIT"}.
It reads {"value": 15, "unit": "A"}
